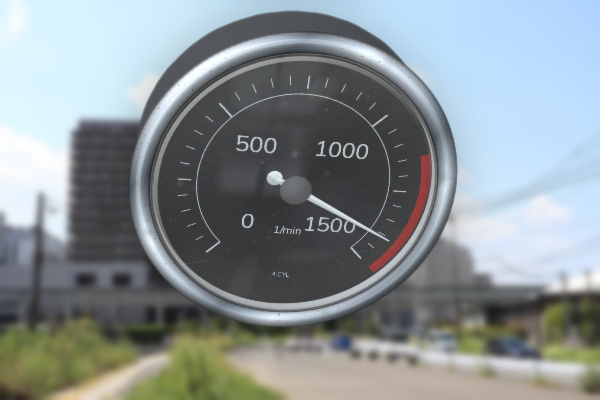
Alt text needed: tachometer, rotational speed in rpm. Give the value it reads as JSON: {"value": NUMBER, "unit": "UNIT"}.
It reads {"value": 1400, "unit": "rpm"}
